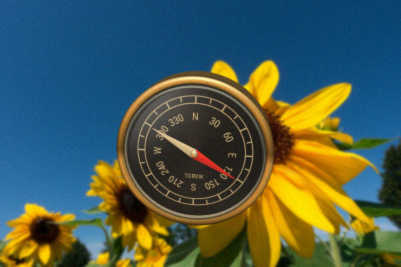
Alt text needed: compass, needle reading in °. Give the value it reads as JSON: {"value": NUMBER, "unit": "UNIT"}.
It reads {"value": 120, "unit": "°"}
